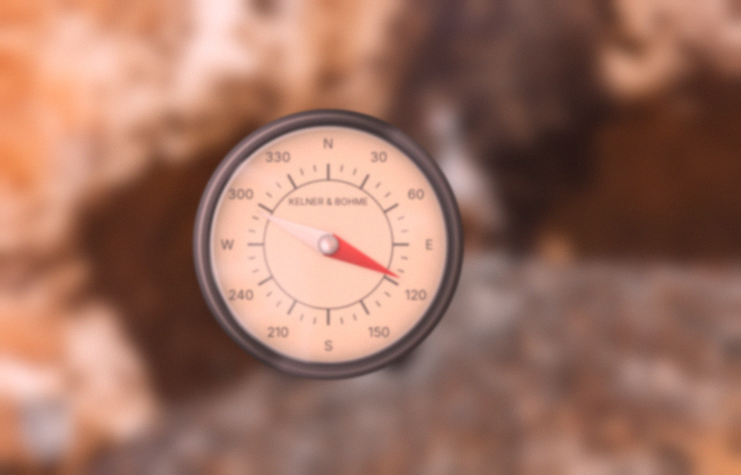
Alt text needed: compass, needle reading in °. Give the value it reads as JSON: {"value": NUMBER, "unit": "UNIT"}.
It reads {"value": 115, "unit": "°"}
